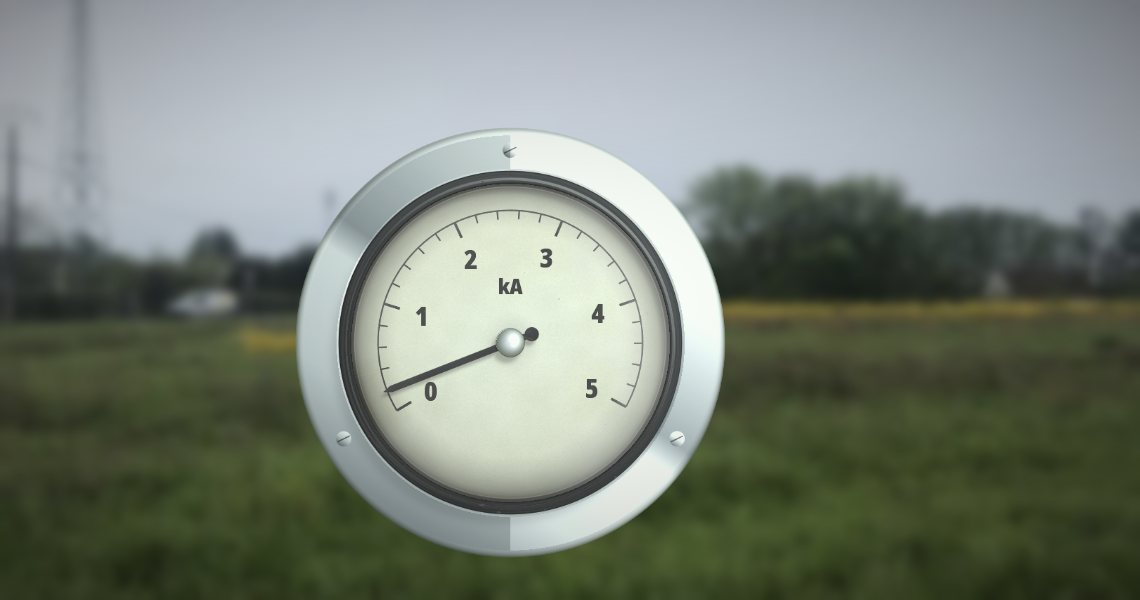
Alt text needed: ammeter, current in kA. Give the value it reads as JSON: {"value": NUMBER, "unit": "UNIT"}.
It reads {"value": 0.2, "unit": "kA"}
